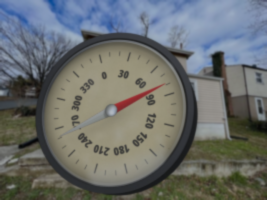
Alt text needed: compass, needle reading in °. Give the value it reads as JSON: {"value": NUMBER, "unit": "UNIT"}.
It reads {"value": 80, "unit": "°"}
